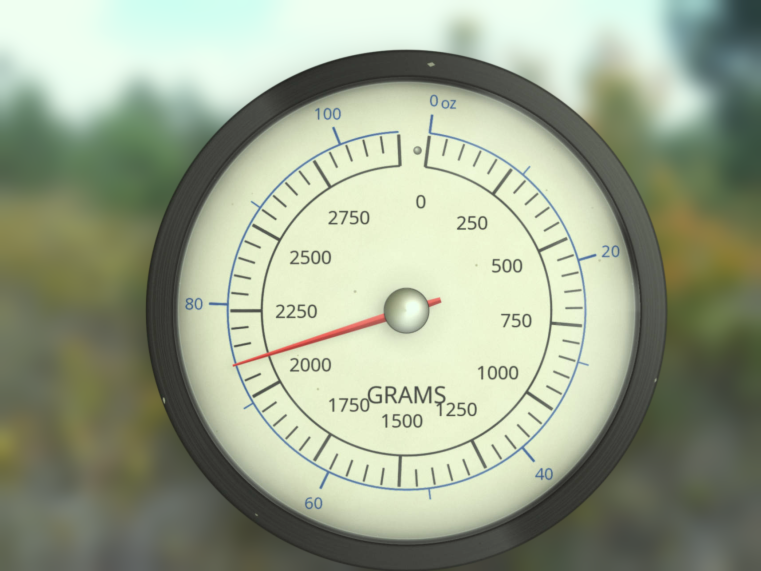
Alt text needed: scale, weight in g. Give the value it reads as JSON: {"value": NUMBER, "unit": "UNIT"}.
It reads {"value": 2100, "unit": "g"}
